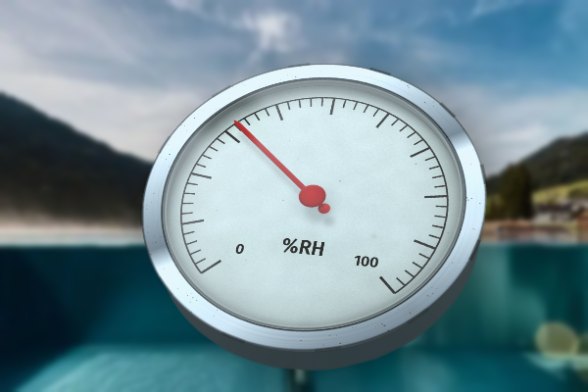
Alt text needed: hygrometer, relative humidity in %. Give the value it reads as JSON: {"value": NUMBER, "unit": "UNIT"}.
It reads {"value": 32, "unit": "%"}
